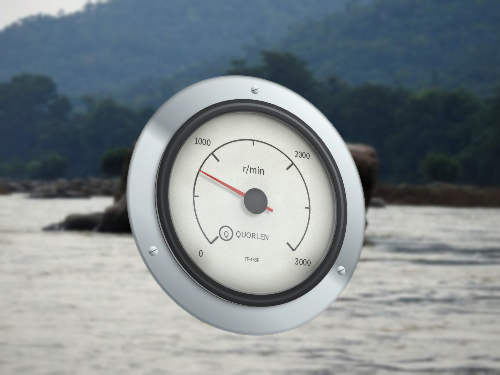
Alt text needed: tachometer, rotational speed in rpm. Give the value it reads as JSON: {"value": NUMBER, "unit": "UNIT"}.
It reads {"value": 750, "unit": "rpm"}
